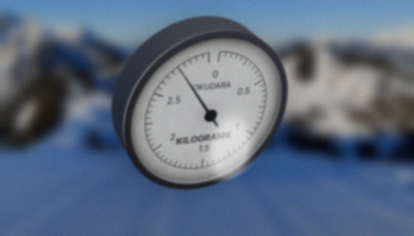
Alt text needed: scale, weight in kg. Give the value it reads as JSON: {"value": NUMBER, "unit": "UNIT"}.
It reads {"value": 2.75, "unit": "kg"}
